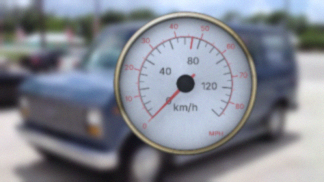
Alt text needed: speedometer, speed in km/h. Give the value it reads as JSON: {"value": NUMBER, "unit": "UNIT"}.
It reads {"value": 0, "unit": "km/h"}
